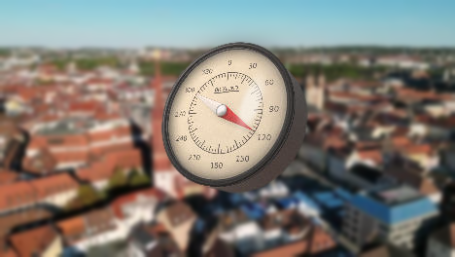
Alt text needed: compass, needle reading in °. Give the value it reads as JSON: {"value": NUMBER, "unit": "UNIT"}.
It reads {"value": 120, "unit": "°"}
